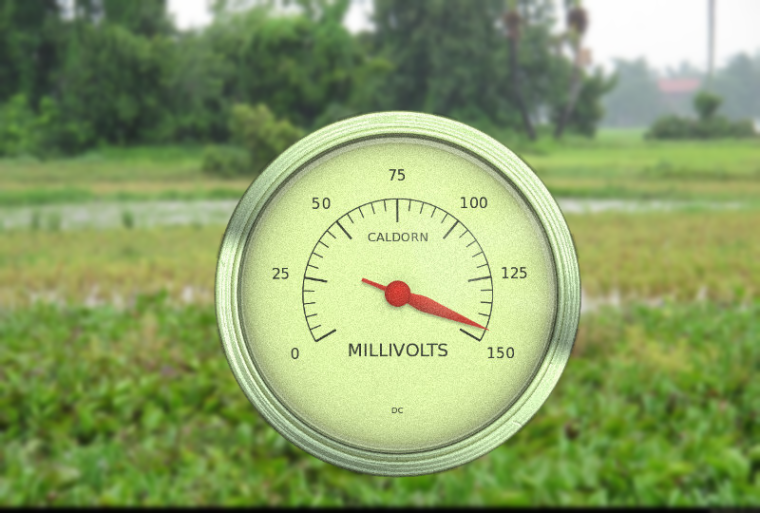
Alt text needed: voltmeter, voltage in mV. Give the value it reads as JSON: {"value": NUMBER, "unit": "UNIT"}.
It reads {"value": 145, "unit": "mV"}
